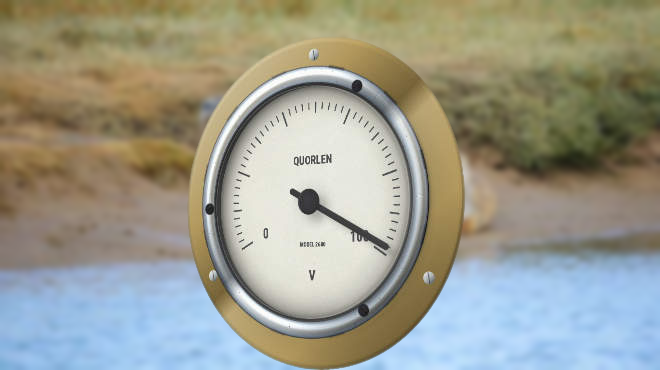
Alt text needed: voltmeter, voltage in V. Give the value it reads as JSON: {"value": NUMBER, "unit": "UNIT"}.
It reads {"value": 98, "unit": "V"}
